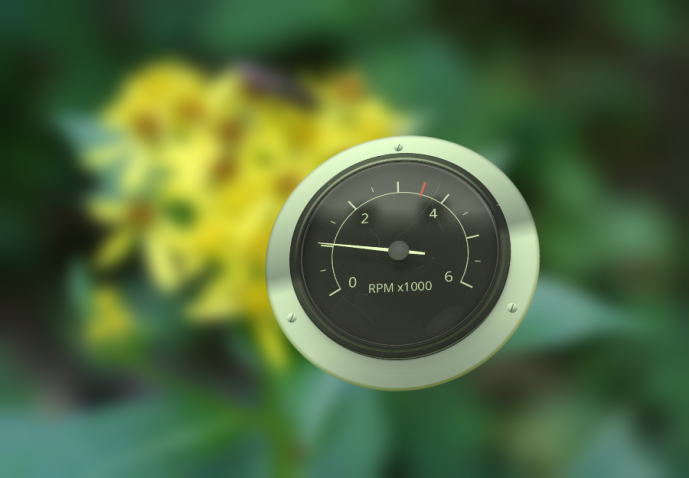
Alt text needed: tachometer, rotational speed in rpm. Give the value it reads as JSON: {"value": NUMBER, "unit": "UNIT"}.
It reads {"value": 1000, "unit": "rpm"}
